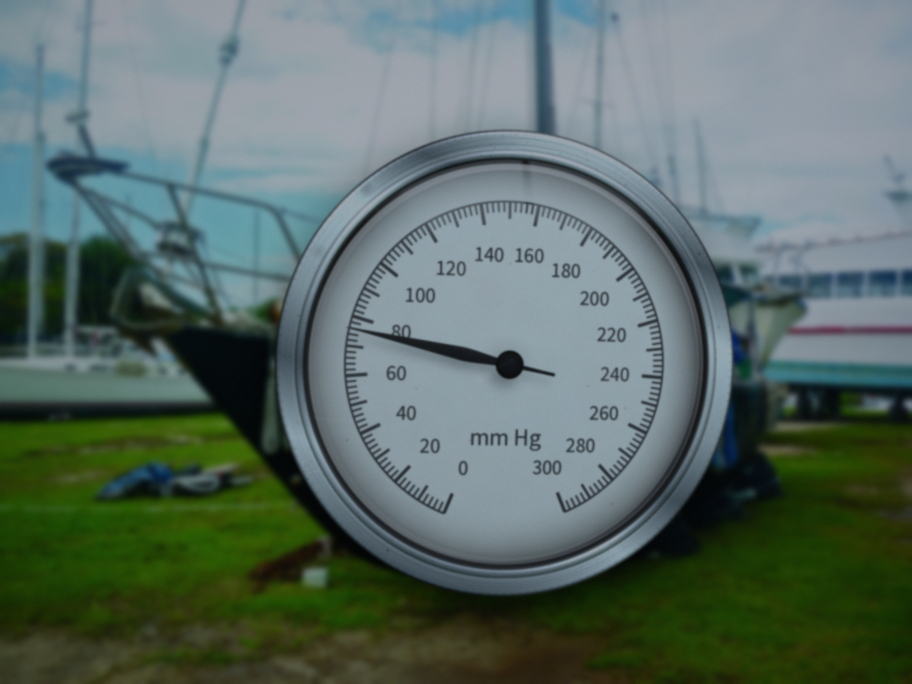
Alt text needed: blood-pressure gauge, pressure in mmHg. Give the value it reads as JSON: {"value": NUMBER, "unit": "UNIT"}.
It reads {"value": 76, "unit": "mmHg"}
